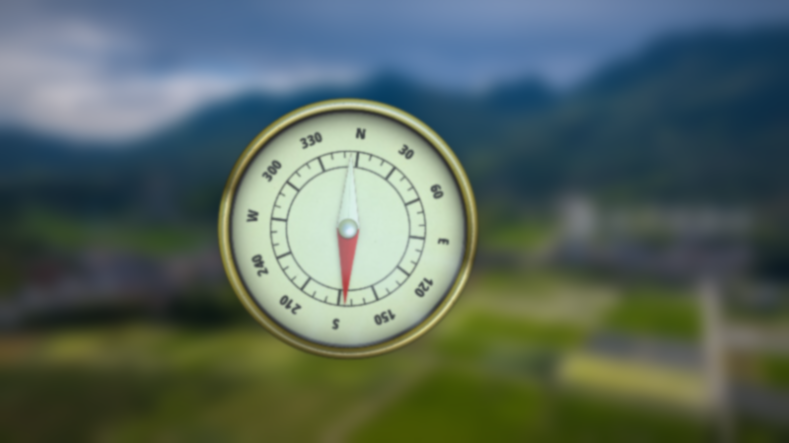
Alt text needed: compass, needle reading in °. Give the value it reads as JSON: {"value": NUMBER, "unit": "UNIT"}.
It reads {"value": 175, "unit": "°"}
